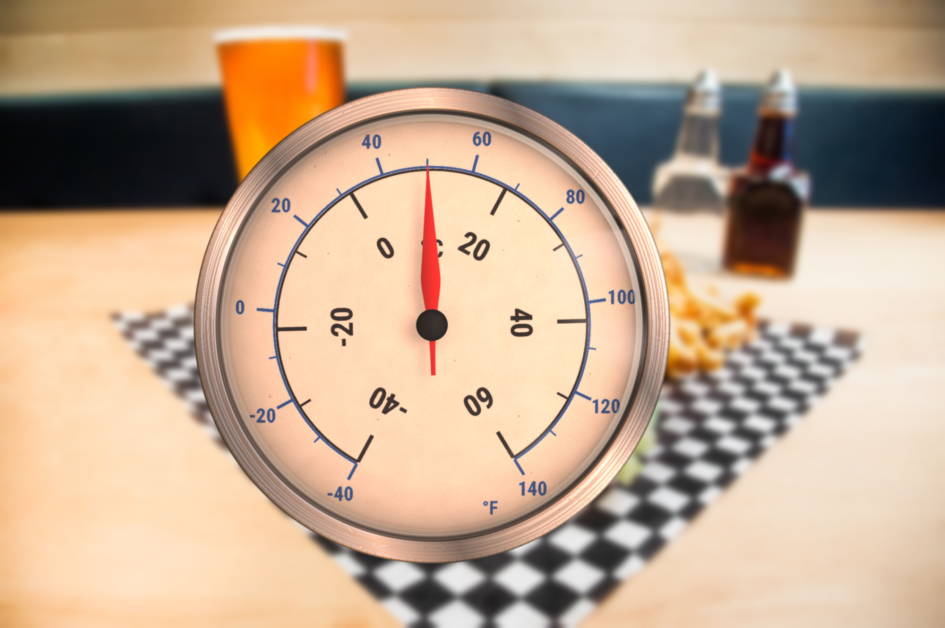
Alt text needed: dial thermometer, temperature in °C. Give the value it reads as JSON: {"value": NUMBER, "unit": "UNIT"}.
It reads {"value": 10, "unit": "°C"}
